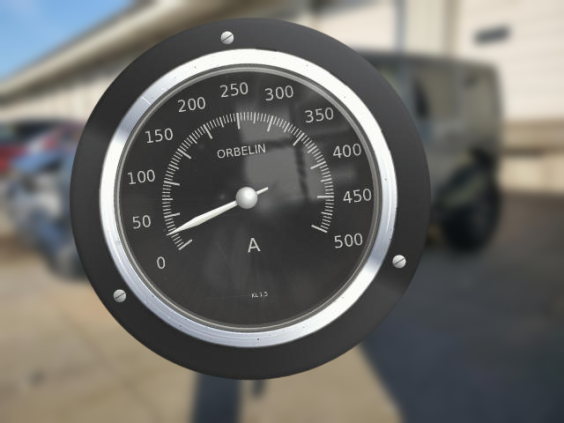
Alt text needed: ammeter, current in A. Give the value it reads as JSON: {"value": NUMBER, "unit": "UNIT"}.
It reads {"value": 25, "unit": "A"}
